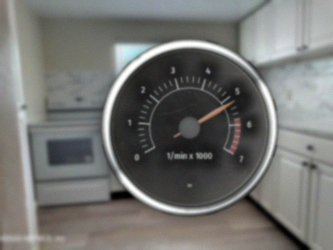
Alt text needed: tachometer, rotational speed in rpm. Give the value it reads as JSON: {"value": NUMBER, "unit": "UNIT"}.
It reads {"value": 5200, "unit": "rpm"}
